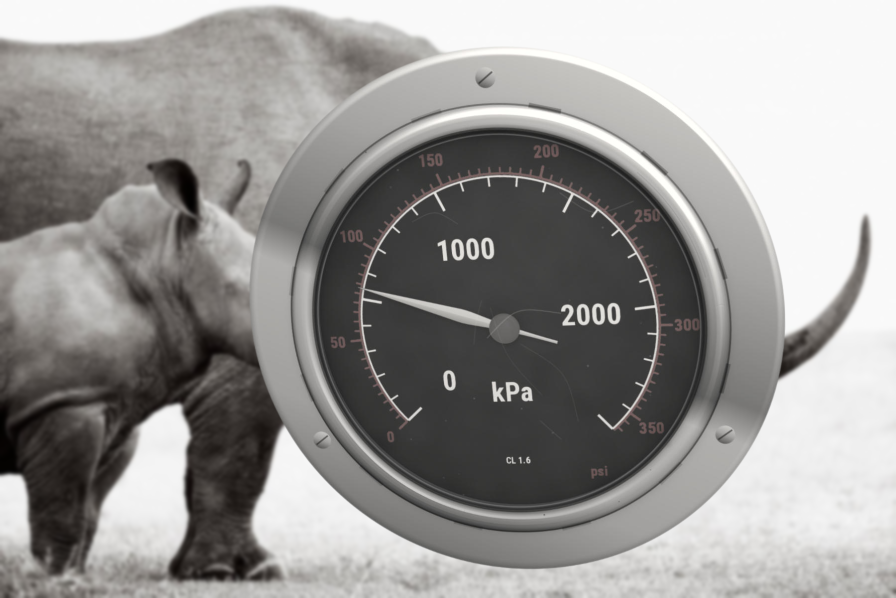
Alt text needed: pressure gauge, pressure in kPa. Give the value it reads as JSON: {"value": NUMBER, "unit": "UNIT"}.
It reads {"value": 550, "unit": "kPa"}
